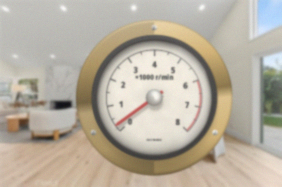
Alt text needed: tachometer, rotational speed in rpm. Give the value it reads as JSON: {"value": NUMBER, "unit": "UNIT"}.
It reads {"value": 250, "unit": "rpm"}
